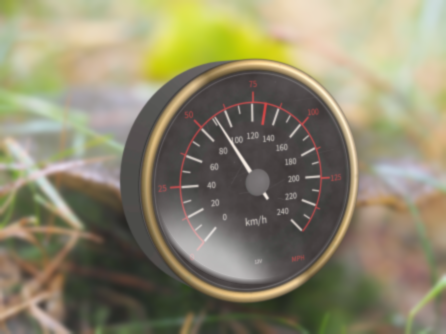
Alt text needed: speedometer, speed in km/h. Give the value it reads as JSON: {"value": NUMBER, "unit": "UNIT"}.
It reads {"value": 90, "unit": "km/h"}
